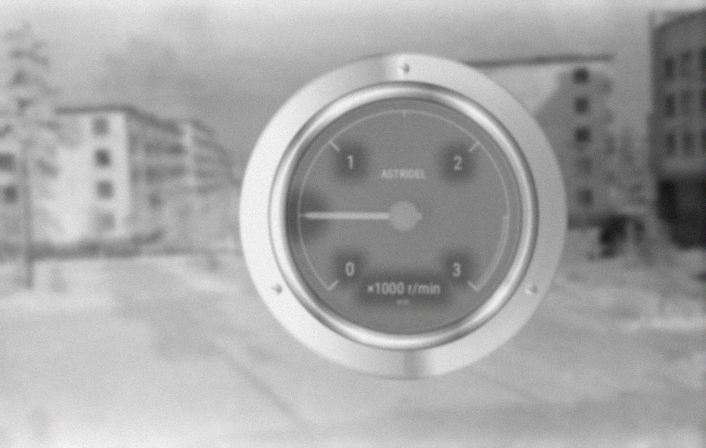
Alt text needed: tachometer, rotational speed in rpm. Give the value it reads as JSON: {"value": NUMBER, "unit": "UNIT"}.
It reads {"value": 500, "unit": "rpm"}
